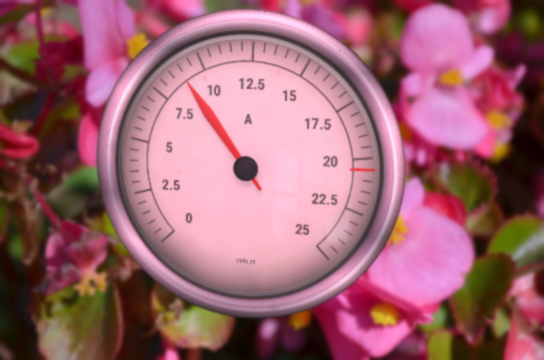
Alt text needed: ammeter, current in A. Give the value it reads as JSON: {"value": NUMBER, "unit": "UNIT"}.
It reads {"value": 9, "unit": "A"}
